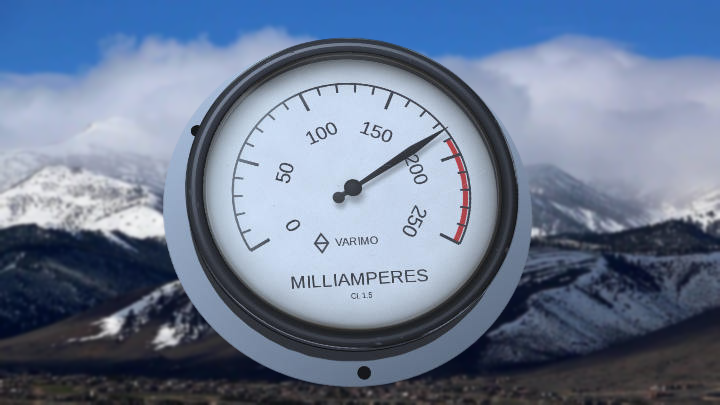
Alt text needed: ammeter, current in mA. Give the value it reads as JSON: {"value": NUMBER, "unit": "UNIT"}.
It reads {"value": 185, "unit": "mA"}
